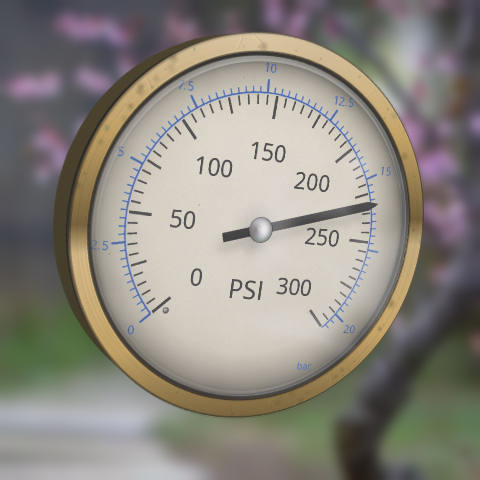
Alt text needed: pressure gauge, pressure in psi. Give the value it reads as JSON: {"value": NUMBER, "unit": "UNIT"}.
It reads {"value": 230, "unit": "psi"}
